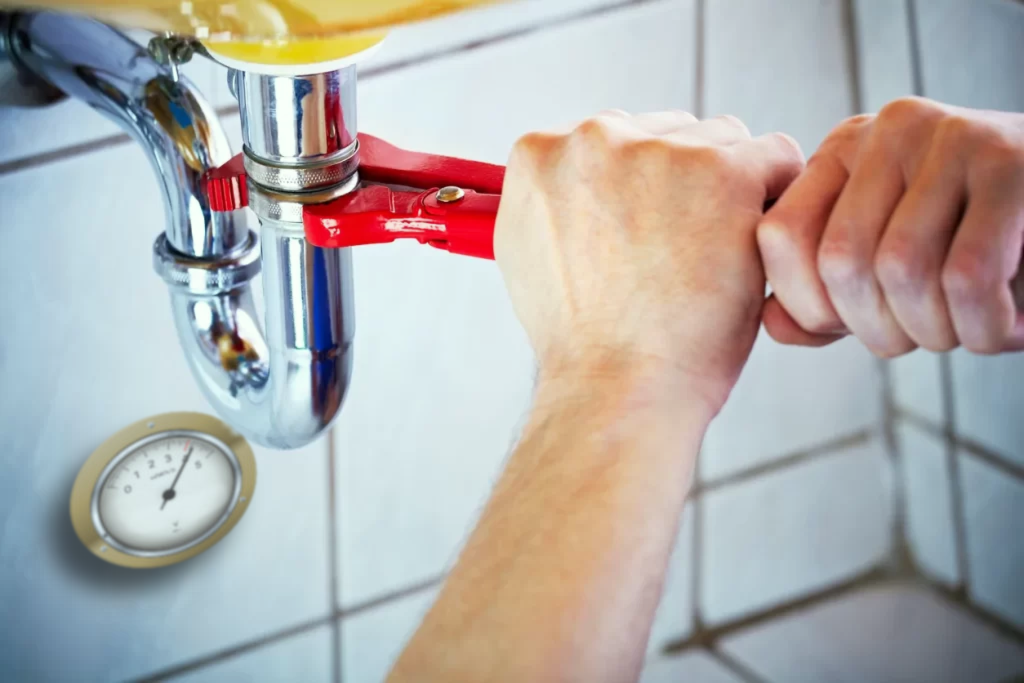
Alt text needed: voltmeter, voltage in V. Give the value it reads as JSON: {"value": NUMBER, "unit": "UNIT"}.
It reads {"value": 4, "unit": "V"}
